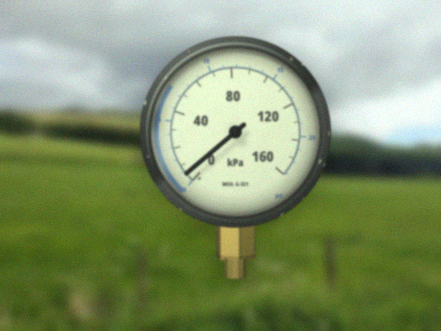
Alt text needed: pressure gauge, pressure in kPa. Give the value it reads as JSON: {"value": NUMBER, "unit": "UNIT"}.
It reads {"value": 5, "unit": "kPa"}
